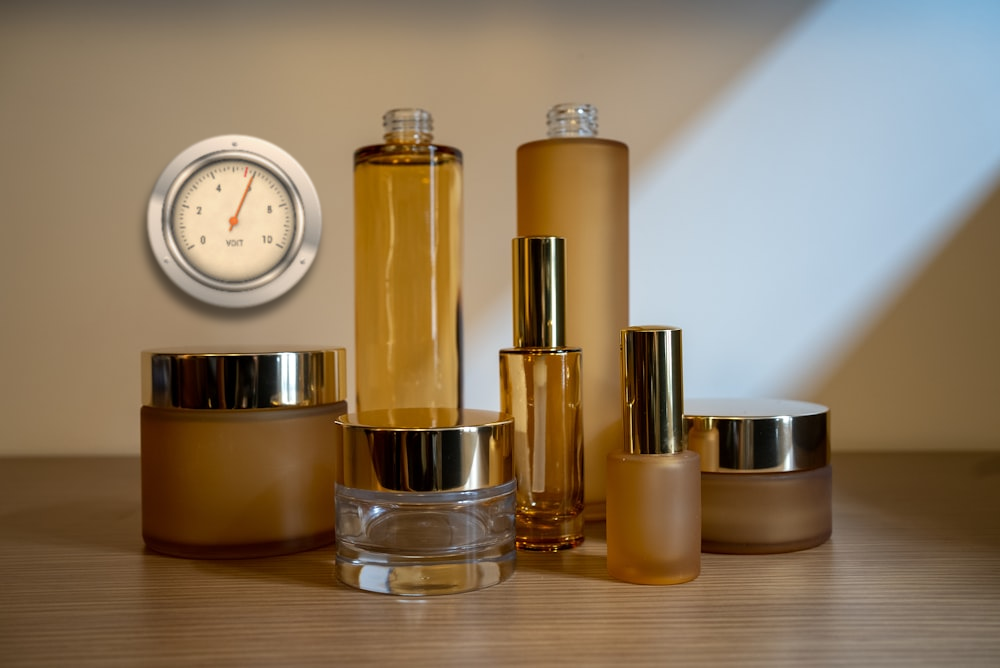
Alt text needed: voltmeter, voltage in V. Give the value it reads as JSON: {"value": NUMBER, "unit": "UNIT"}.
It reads {"value": 6, "unit": "V"}
